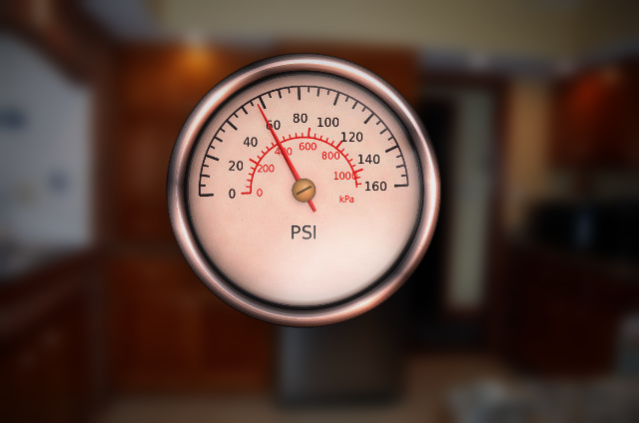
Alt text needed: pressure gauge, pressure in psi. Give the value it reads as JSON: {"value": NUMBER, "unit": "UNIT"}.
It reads {"value": 57.5, "unit": "psi"}
